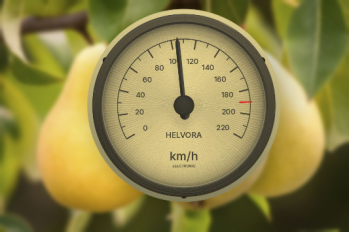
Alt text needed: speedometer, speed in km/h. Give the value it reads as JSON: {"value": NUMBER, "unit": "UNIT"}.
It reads {"value": 105, "unit": "km/h"}
